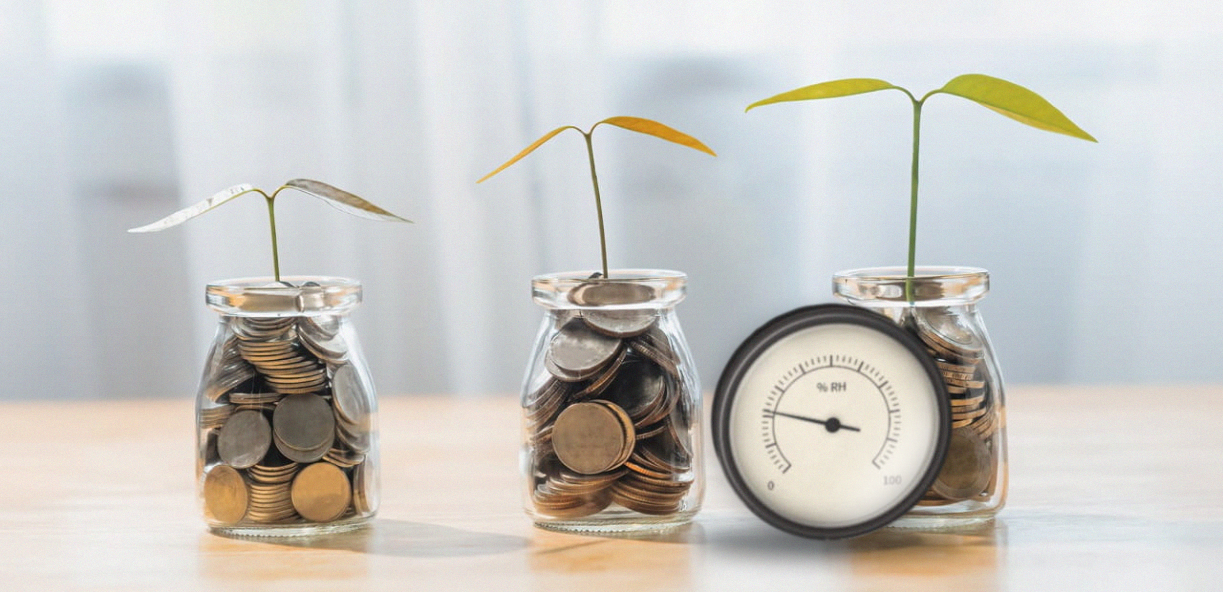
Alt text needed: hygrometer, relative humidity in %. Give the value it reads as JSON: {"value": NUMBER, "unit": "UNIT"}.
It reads {"value": 22, "unit": "%"}
